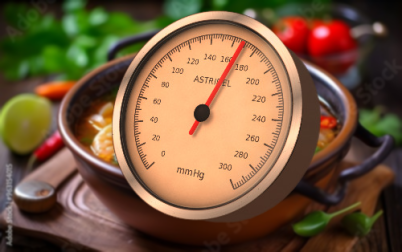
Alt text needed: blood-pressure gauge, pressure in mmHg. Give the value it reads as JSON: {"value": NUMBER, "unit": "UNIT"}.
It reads {"value": 170, "unit": "mmHg"}
